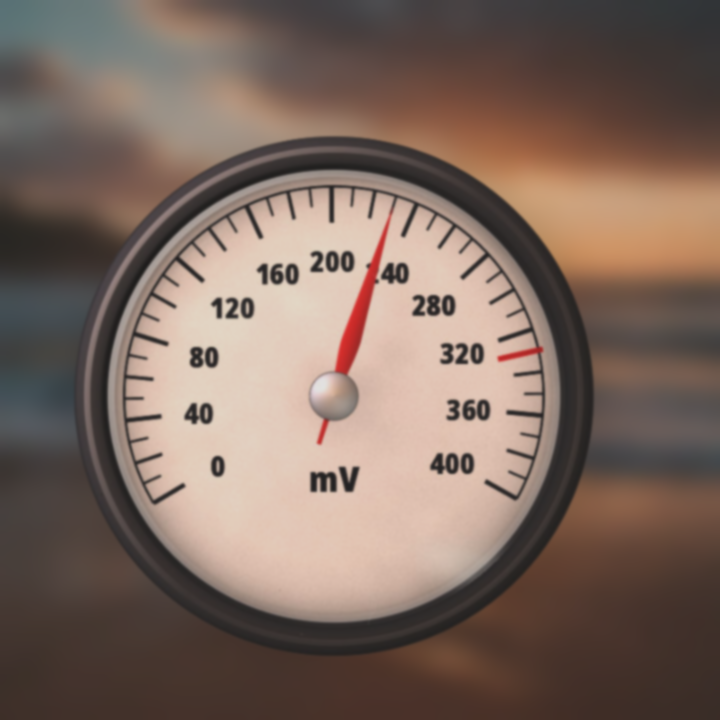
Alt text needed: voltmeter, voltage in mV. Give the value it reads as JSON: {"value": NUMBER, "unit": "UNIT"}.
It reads {"value": 230, "unit": "mV"}
